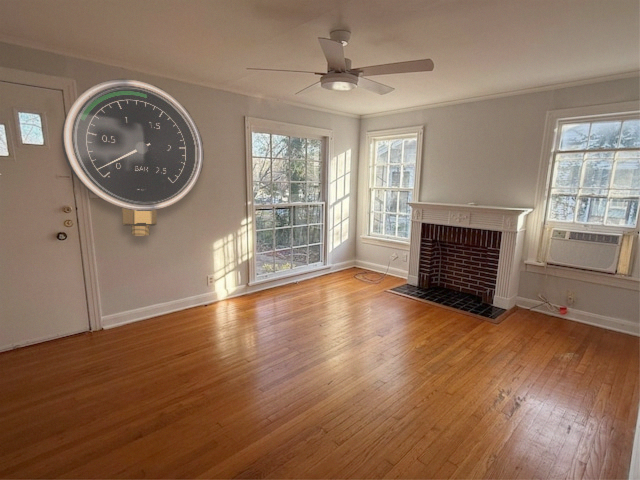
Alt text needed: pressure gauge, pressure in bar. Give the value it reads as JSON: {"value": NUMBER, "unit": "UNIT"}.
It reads {"value": 0.1, "unit": "bar"}
